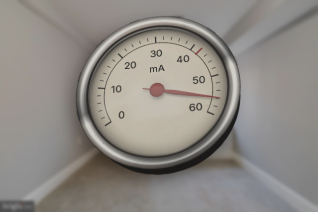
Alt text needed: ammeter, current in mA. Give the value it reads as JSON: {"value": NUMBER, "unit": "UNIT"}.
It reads {"value": 56, "unit": "mA"}
